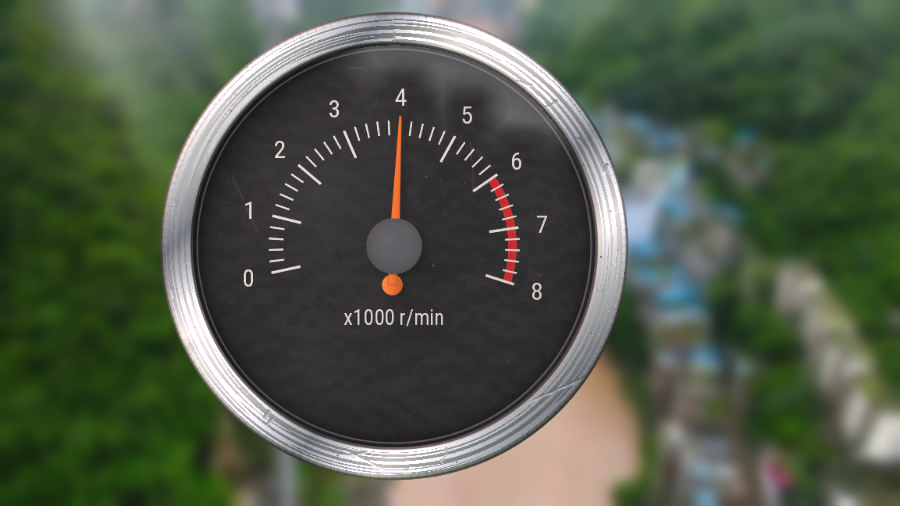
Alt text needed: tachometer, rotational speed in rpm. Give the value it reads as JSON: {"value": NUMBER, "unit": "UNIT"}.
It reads {"value": 4000, "unit": "rpm"}
